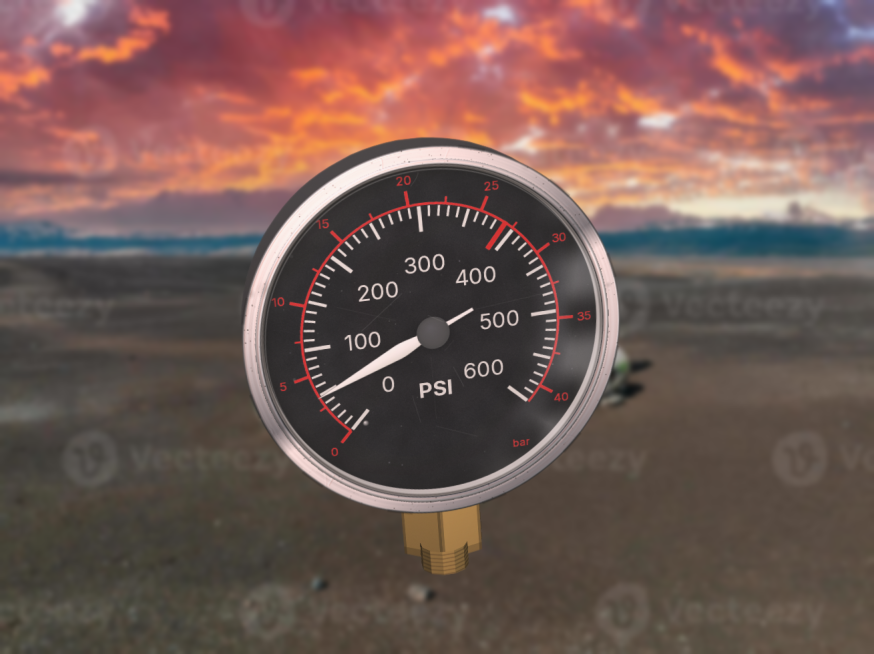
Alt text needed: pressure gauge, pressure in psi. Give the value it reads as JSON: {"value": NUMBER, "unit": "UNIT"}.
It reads {"value": 50, "unit": "psi"}
